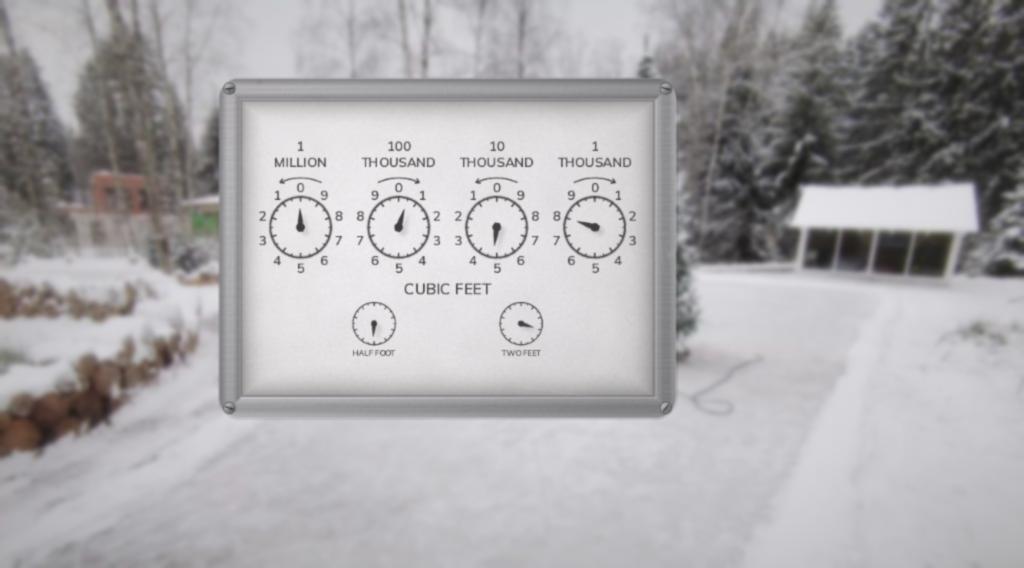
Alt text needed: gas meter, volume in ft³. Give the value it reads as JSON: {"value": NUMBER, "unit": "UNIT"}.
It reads {"value": 4800, "unit": "ft³"}
